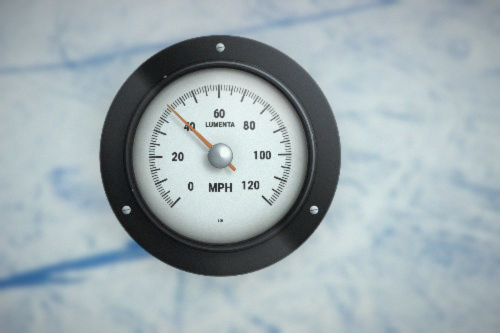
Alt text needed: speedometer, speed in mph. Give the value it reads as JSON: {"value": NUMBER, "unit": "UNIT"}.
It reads {"value": 40, "unit": "mph"}
